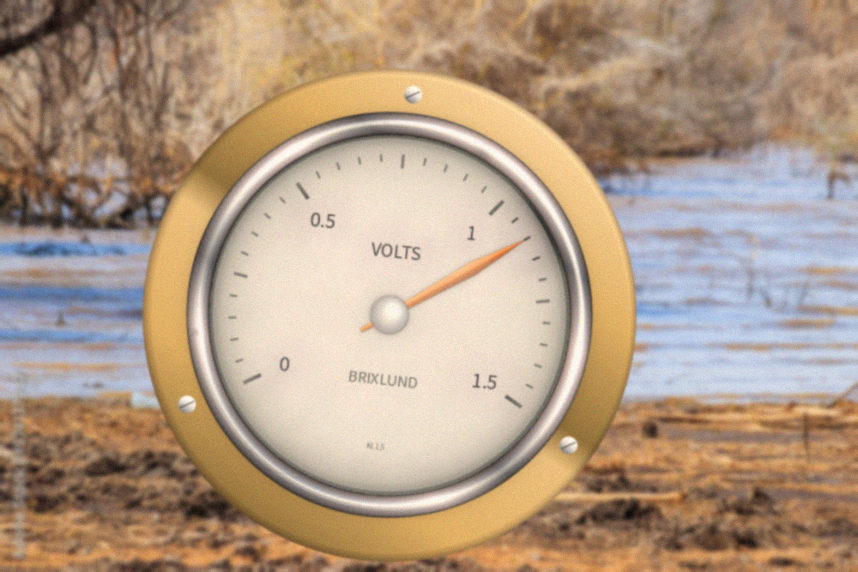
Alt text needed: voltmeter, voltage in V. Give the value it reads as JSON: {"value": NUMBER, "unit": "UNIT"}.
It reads {"value": 1.1, "unit": "V"}
